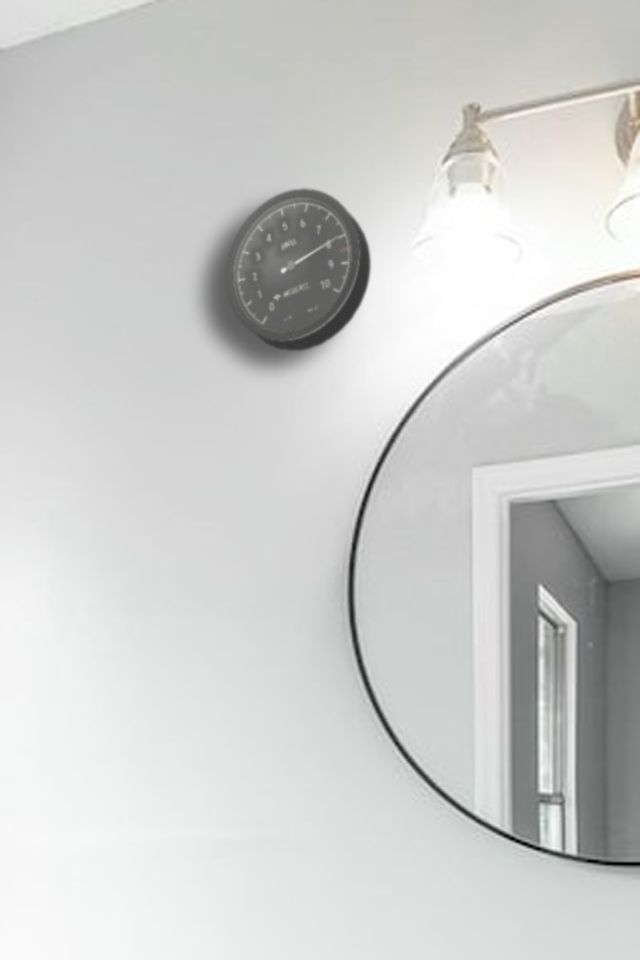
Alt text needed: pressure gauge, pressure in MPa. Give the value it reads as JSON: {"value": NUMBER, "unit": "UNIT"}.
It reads {"value": 8, "unit": "MPa"}
